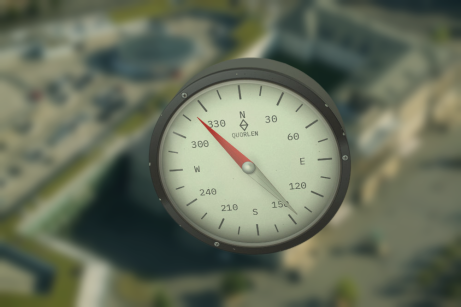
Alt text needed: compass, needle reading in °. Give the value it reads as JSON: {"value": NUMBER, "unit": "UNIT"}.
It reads {"value": 322.5, "unit": "°"}
